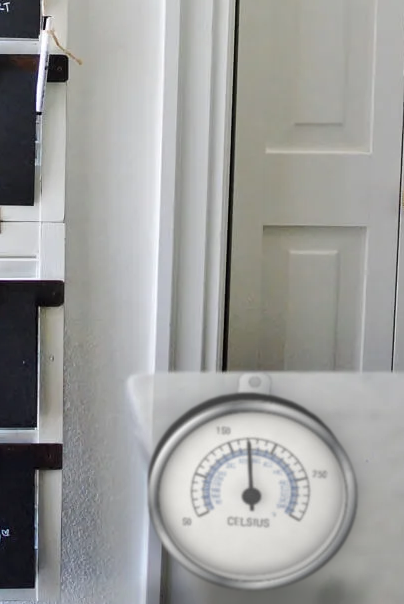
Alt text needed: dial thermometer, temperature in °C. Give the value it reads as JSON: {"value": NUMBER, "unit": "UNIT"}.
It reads {"value": 170, "unit": "°C"}
